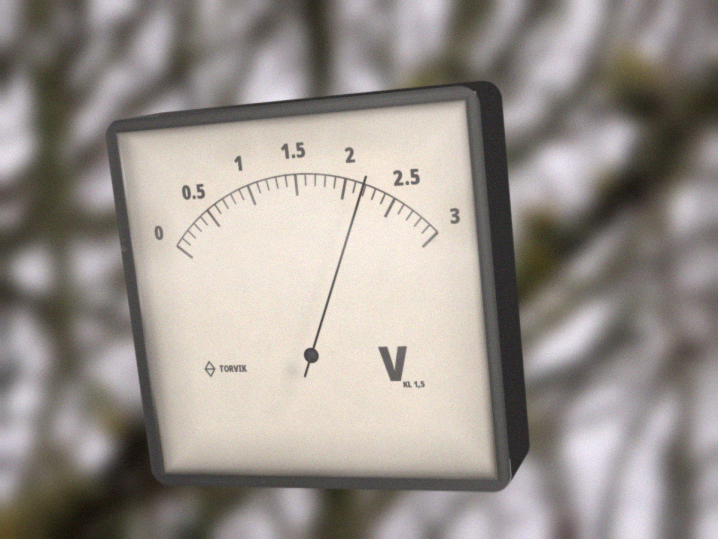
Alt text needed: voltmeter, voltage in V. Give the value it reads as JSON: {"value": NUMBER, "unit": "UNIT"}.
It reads {"value": 2.2, "unit": "V"}
